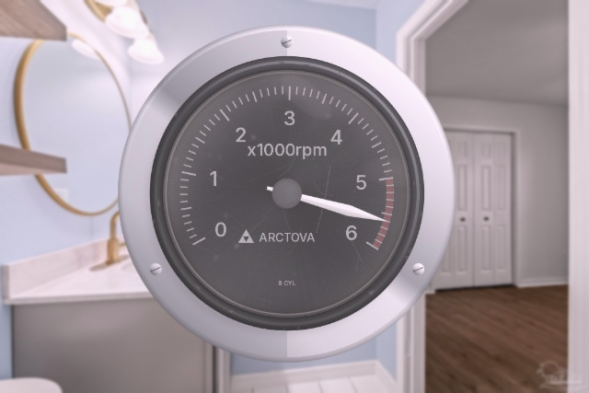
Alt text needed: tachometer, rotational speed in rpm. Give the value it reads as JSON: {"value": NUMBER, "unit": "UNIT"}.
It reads {"value": 5600, "unit": "rpm"}
